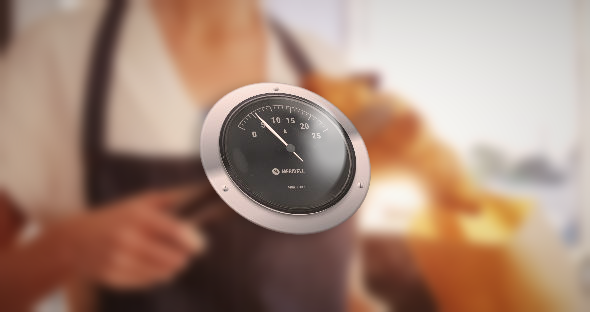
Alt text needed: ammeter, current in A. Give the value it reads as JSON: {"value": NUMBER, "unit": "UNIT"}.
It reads {"value": 5, "unit": "A"}
